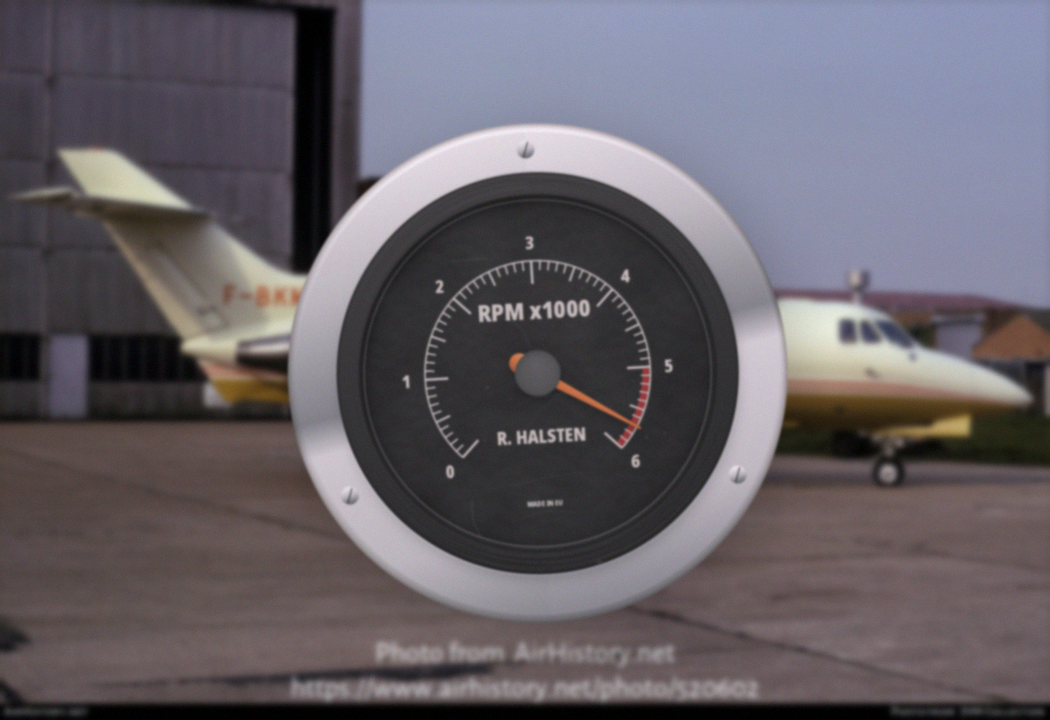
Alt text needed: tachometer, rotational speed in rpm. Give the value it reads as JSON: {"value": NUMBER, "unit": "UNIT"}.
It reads {"value": 5700, "unit": "rpm"}
